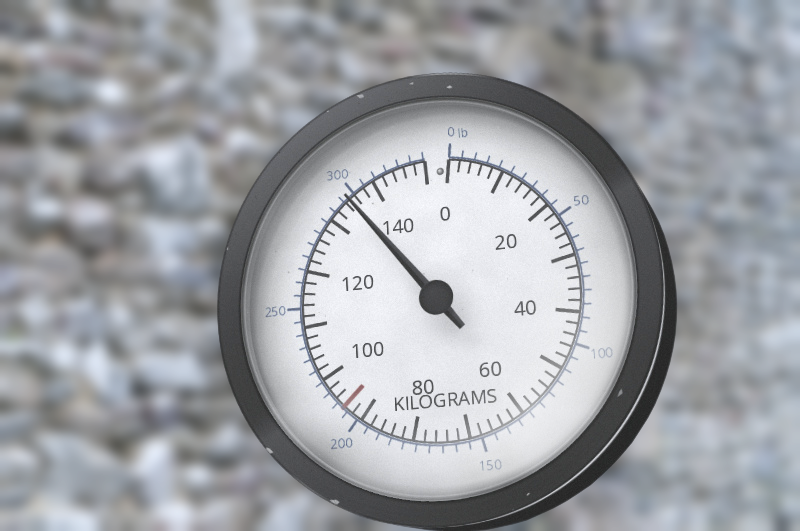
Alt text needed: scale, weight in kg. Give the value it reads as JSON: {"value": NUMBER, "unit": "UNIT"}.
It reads {"value": 135, "unit": "kg"}
